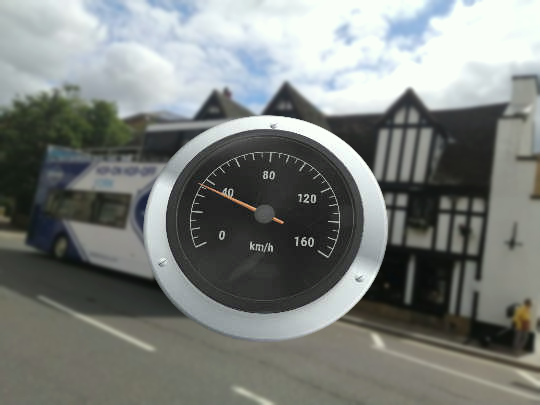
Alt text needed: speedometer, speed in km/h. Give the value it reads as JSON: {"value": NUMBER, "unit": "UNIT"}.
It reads {"value": 35, "unit": "km/h"}
